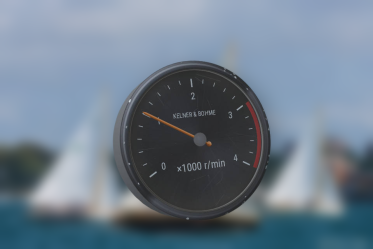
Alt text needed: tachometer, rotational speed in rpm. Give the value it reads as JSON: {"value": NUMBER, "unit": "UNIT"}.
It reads {"value": 1000, "unit": "rpm"}
